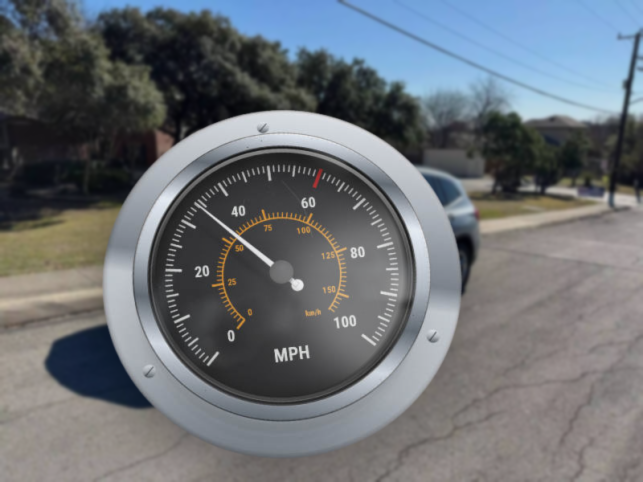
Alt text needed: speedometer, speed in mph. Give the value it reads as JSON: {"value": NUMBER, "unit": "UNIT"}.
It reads {"value": 34, "unit": "mph"}
